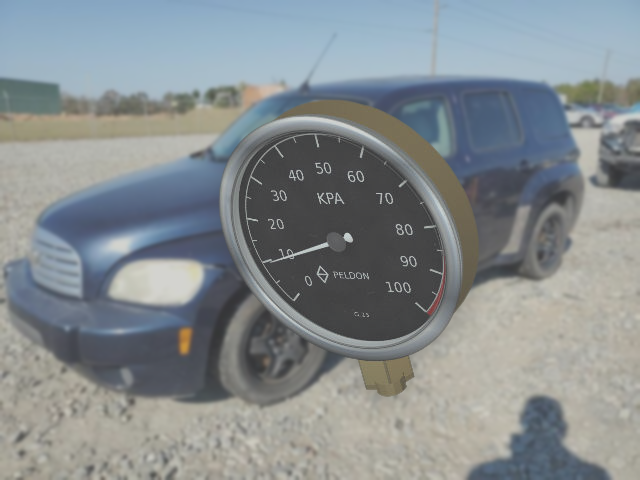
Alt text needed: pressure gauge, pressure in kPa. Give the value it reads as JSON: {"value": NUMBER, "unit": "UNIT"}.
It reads {"value": 10, "unit": "kPa"}
